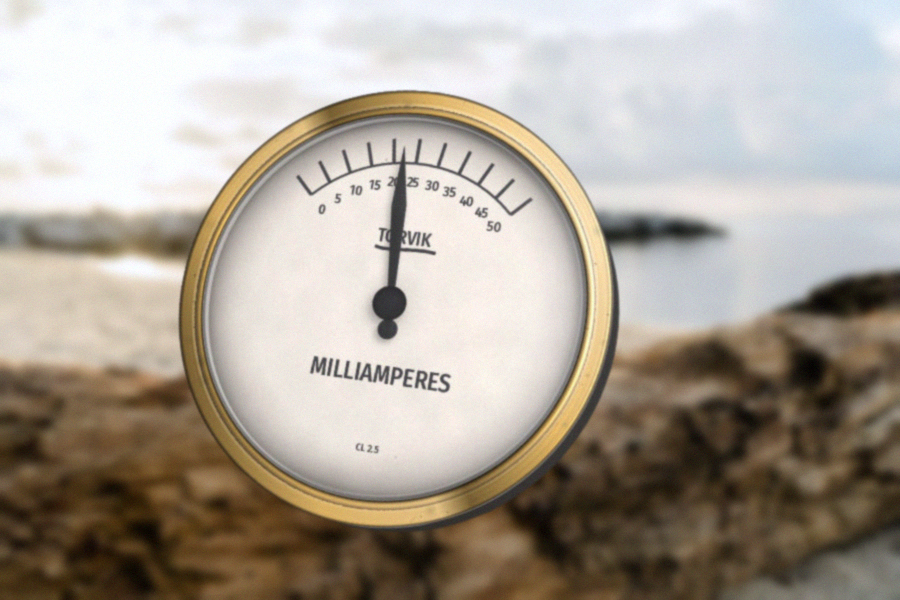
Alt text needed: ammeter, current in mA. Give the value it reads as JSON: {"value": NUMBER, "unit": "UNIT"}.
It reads {"value": 22.5, "unit": "mA"}
